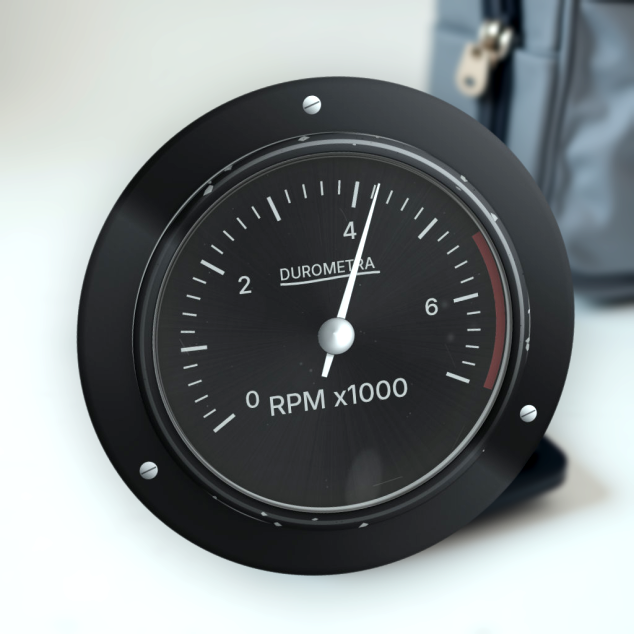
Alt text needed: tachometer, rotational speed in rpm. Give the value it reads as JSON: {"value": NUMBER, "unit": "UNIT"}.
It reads {"value": 4200, "unit": "rpm"}
